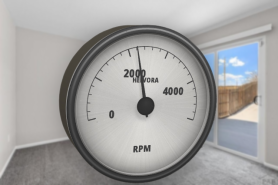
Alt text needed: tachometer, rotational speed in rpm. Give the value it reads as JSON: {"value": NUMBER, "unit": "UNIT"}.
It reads {"value": 2200, "unit": "rpm"}
